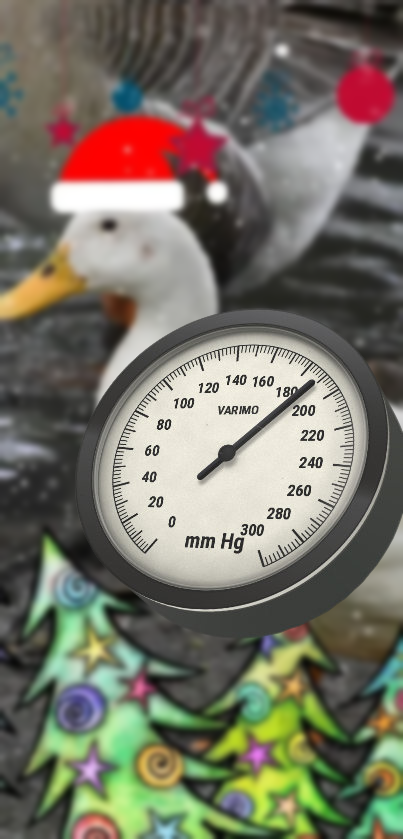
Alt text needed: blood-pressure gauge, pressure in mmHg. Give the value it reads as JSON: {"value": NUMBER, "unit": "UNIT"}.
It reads {"value": 190, "unit": "mmHg"}
